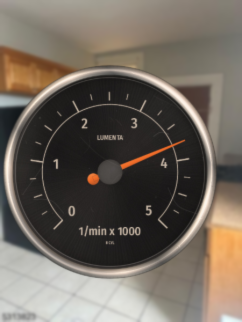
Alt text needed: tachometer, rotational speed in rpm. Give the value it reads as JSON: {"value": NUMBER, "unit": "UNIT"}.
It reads {"value": 3750, "unit": "rpm"}
